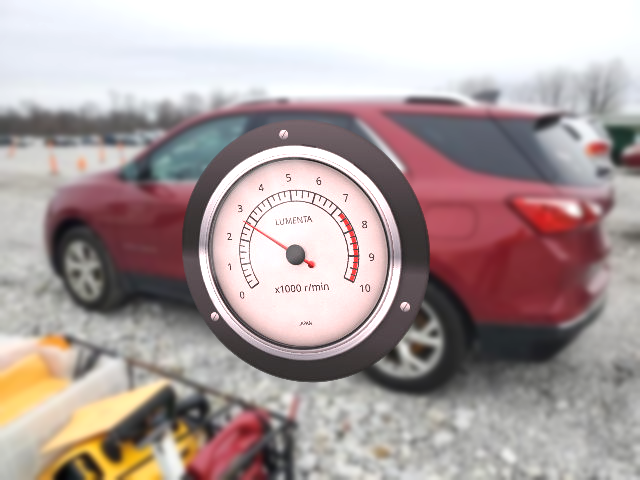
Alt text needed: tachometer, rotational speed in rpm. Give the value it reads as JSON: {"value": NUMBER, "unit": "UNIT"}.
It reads {"value": 2750, "unit": "rpm"}
